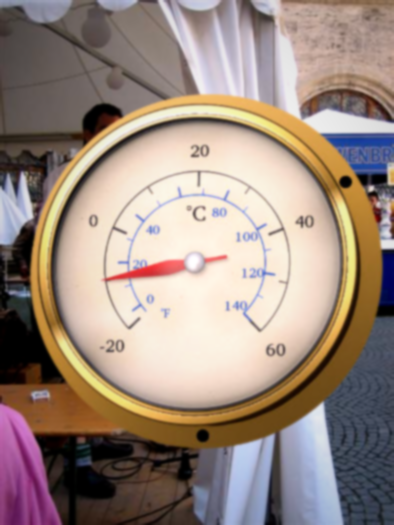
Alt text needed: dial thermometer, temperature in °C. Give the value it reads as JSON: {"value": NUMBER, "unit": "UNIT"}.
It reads {"value": -10, "unit": "°C"}
